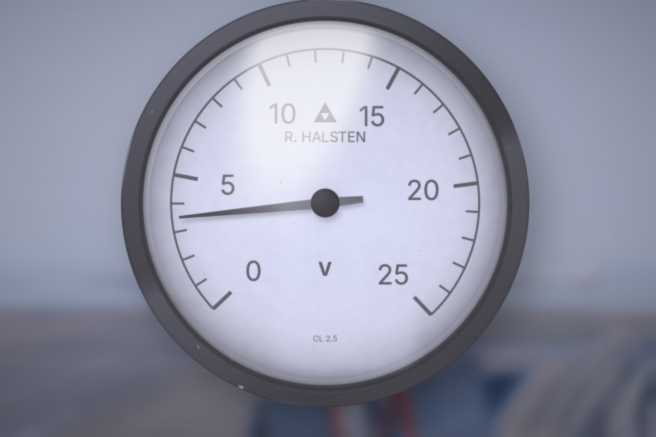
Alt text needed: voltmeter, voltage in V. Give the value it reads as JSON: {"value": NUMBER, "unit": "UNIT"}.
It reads {"value": 3.5, "unit": "V"}
